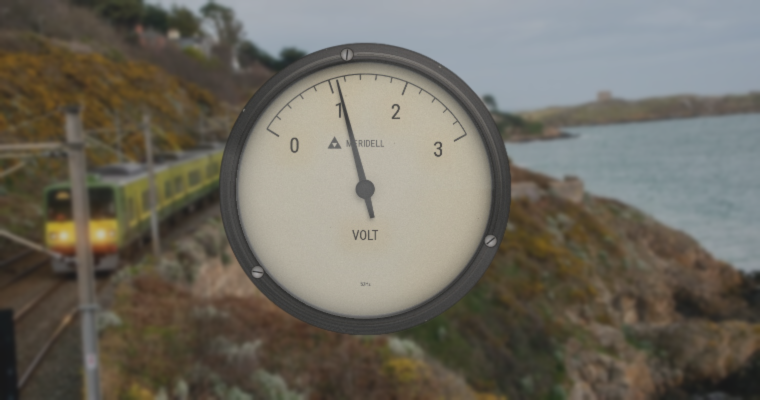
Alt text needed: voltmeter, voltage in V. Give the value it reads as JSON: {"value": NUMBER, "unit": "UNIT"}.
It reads {"value": 1.1, "unit": "V"}
